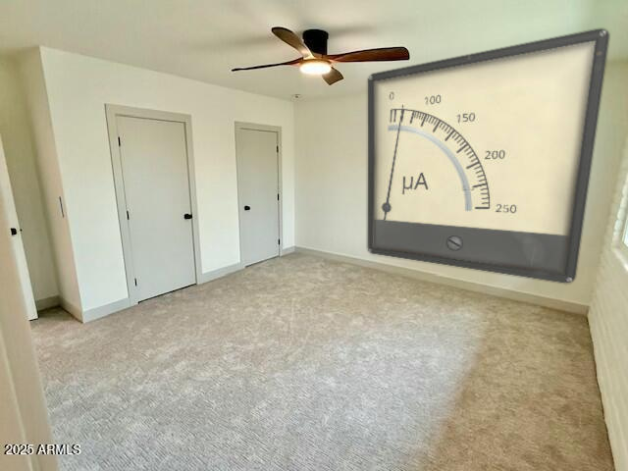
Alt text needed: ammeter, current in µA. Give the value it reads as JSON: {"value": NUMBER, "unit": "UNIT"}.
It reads {"value": 50, "unit": "µA"}
